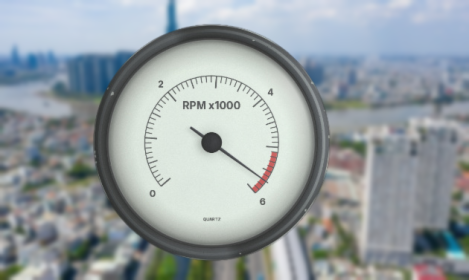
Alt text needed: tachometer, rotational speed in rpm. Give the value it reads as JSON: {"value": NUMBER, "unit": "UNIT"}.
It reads {"value": 5700, "unit": "rpm"}
